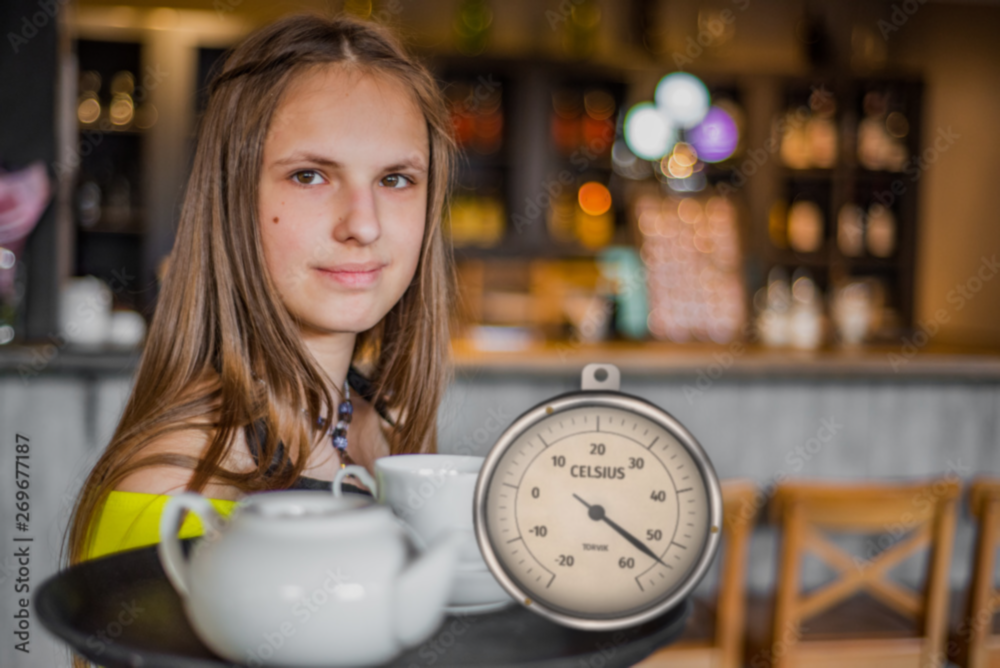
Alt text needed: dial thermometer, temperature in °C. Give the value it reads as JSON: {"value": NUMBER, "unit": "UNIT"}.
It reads {"value": 54, "unit": "°C"}
